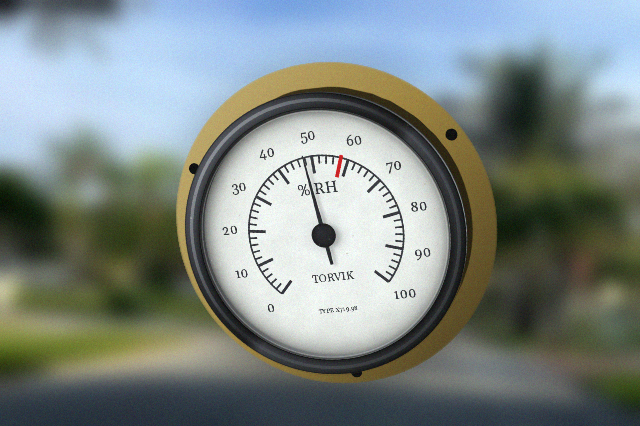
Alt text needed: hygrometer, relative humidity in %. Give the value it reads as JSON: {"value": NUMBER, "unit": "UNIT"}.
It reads {"value": 48, "unit": "%"}
